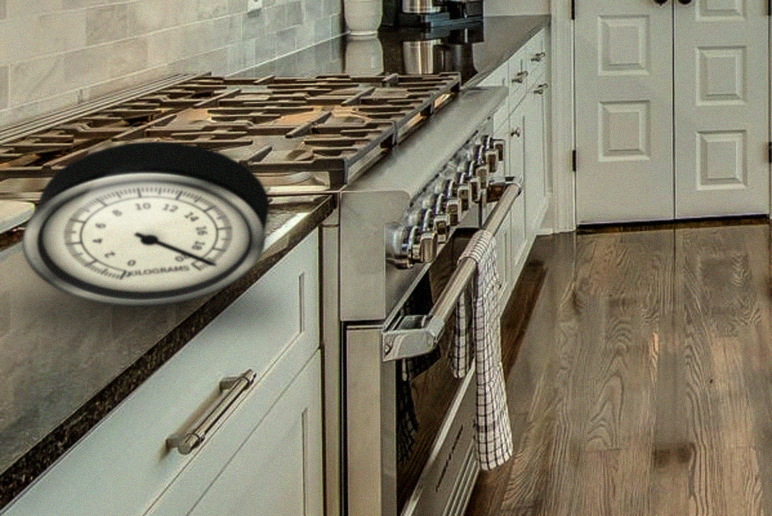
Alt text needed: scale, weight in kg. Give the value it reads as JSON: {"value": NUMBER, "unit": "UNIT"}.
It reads {"value": 19, "unit": "kg"}
